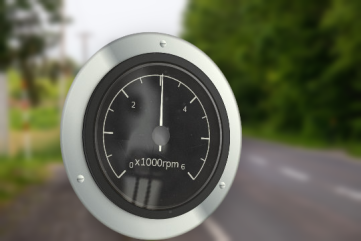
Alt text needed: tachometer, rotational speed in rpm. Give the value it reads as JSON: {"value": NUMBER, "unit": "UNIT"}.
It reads {"value": 3000, "unit": "rpm"}
